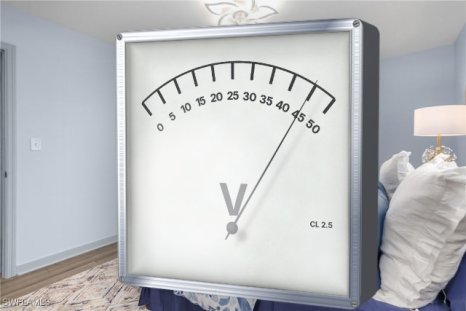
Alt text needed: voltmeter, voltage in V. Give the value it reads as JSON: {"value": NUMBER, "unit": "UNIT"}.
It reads {"value": 45, "unit": "V"}
